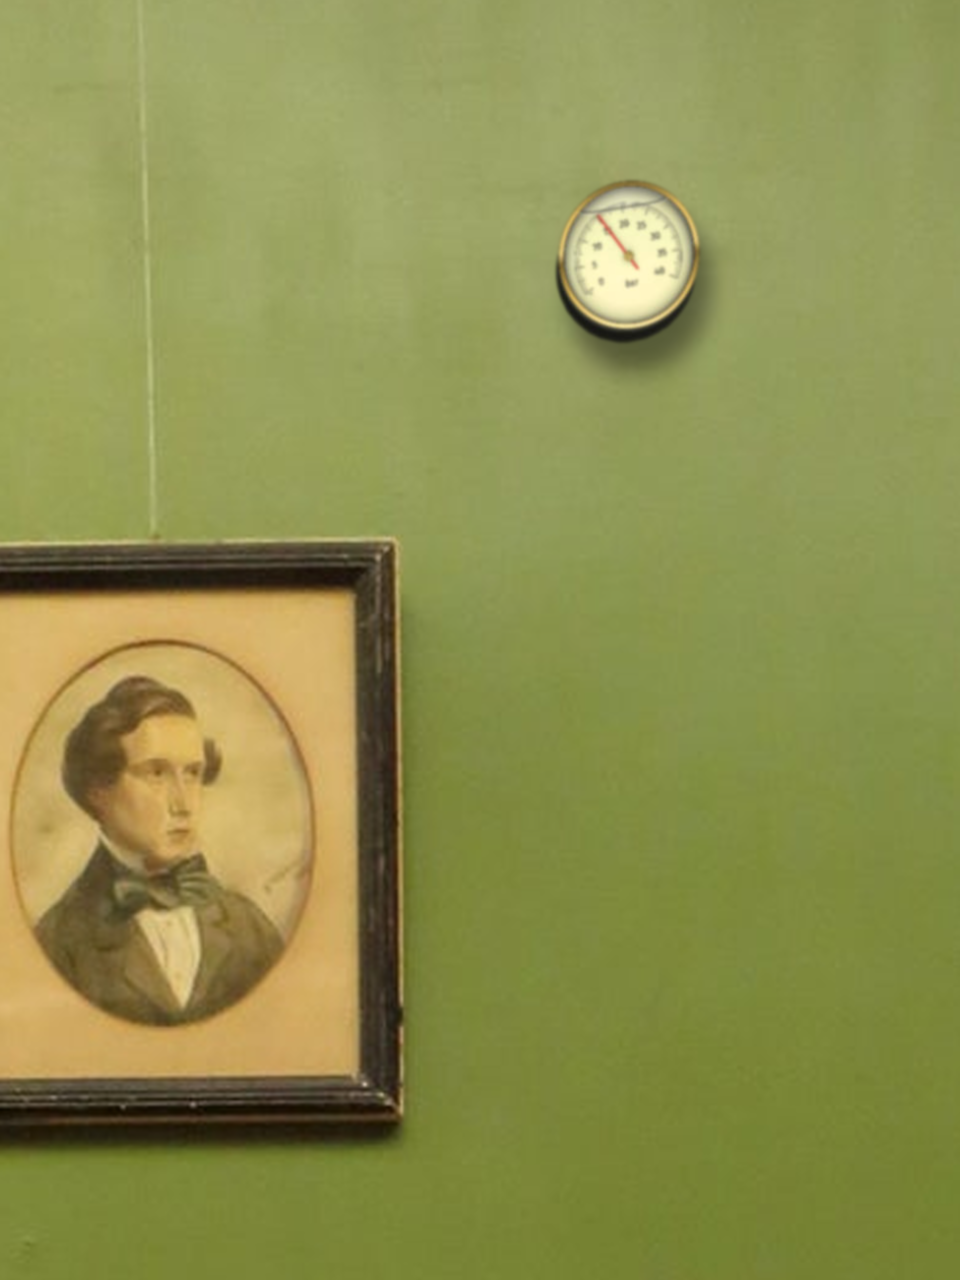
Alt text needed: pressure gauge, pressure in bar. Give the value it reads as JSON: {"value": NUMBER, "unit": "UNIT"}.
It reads {"value": 15, "unit": "bar"}
